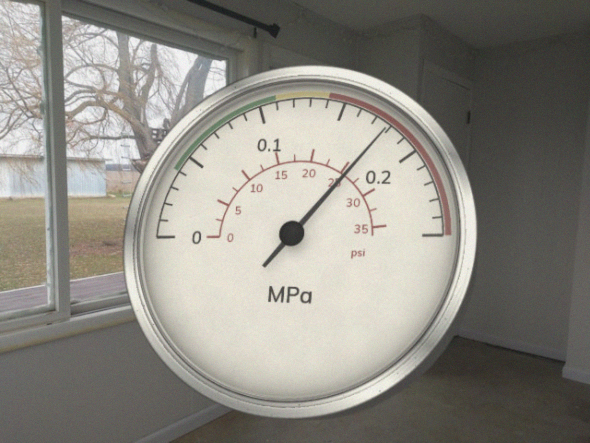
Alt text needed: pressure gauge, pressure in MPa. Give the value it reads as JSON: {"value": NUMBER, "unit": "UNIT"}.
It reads {"value": 0.18, "unit": "MPa"}
